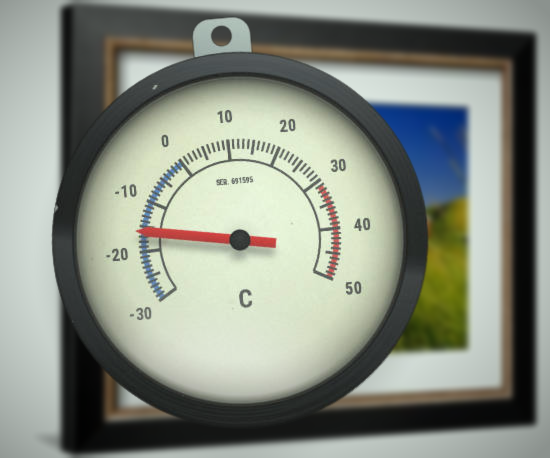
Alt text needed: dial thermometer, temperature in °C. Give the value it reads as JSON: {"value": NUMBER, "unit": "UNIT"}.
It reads {"value": -16, "unit": "°C"}
